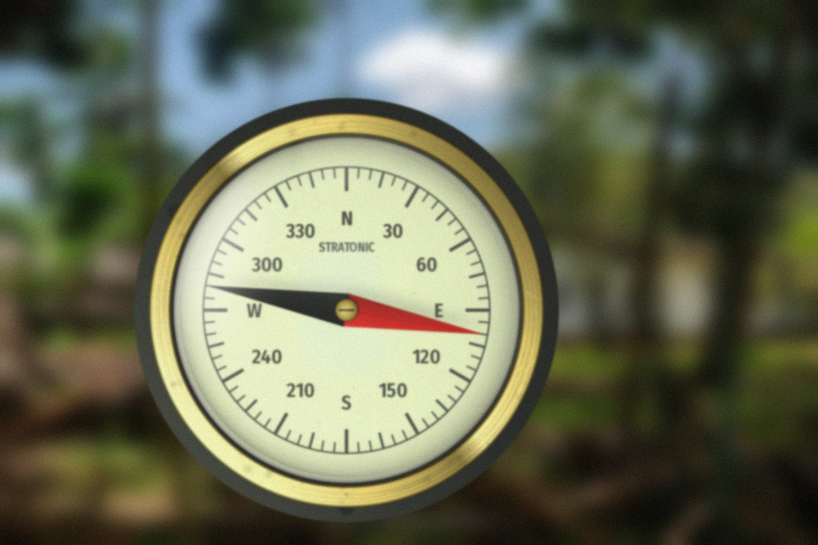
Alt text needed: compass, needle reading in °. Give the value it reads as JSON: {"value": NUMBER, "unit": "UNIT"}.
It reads {"value": 100, "unit": "°"}
